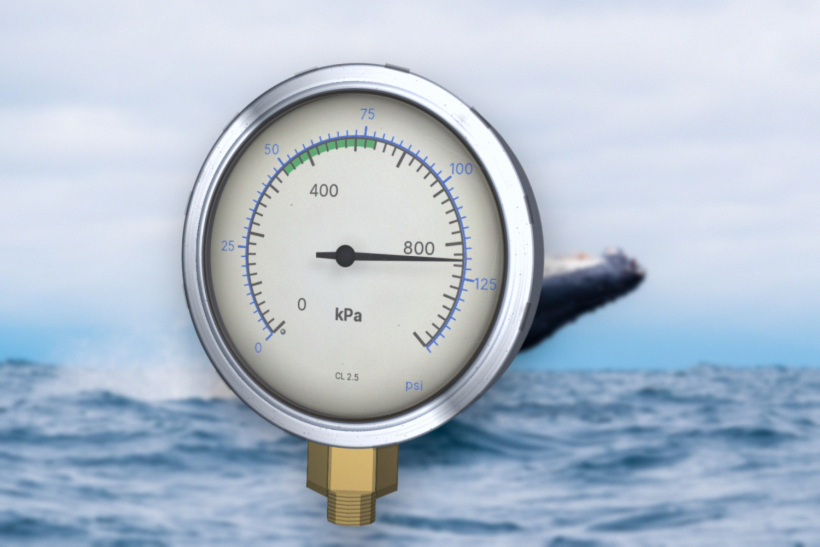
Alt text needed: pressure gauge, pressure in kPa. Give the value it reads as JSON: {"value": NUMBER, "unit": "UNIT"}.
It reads {"value": 830, "unit": "kPa"}
